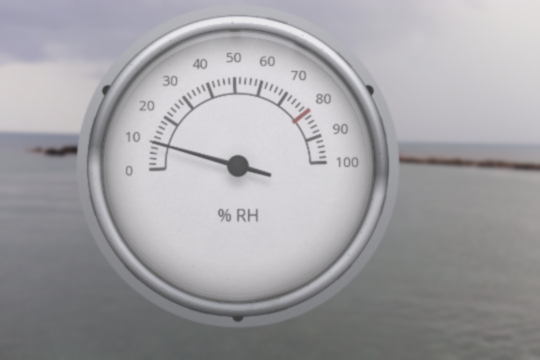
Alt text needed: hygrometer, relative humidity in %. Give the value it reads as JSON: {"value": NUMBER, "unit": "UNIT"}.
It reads {"value": 10, "unit": "%"}
